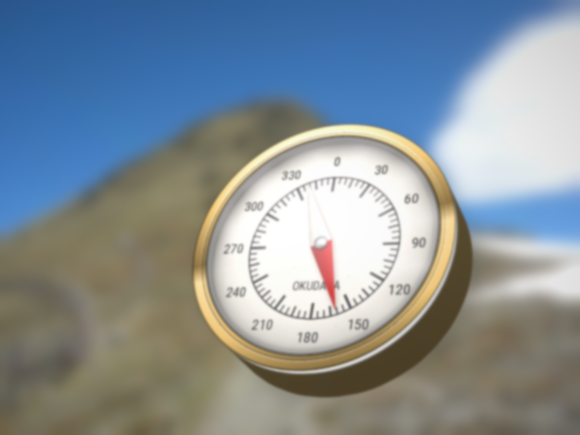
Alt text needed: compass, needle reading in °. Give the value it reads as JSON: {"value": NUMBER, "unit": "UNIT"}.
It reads {"value": 160, "unit": "°"}
